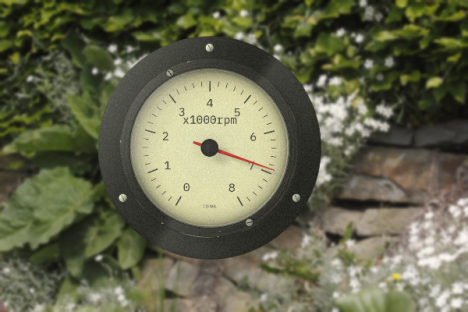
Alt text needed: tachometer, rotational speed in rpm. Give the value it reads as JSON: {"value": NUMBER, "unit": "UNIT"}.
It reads {"value": 6900, "unit": "rpm"}
